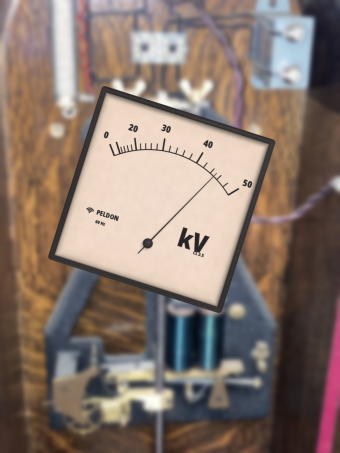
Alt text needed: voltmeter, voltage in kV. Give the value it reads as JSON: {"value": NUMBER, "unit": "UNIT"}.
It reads {"value": 45, "unit": "kV"}
